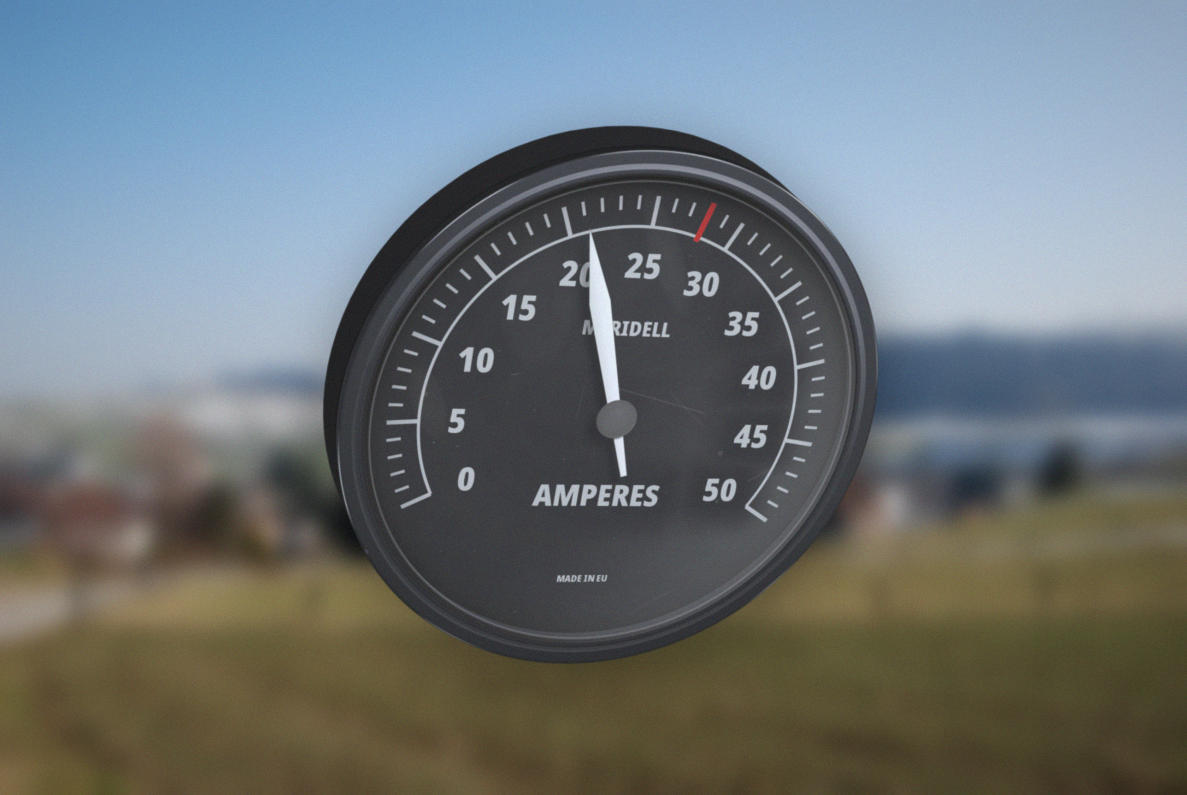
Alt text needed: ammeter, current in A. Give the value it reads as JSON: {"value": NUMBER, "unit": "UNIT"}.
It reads {"value": 21, "unit": "A"}
